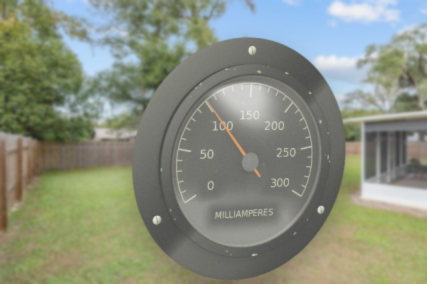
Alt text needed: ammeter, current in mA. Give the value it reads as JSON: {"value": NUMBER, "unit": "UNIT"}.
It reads {"value": 100, "unit": "mA"}
